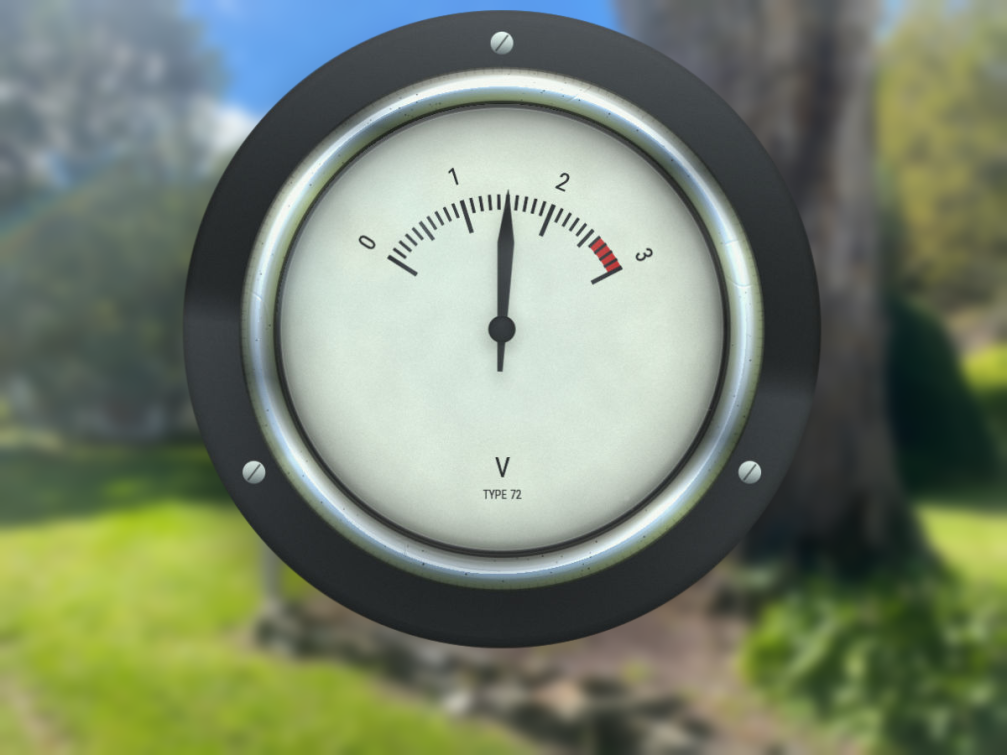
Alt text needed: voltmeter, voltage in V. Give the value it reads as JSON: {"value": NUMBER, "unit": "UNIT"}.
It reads {"value": 1.5, "unit": "V"}
